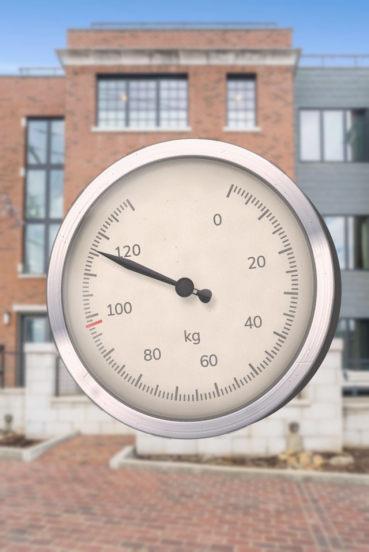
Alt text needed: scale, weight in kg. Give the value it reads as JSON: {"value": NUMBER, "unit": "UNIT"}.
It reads {"value": 116, "unit": "kg"}
